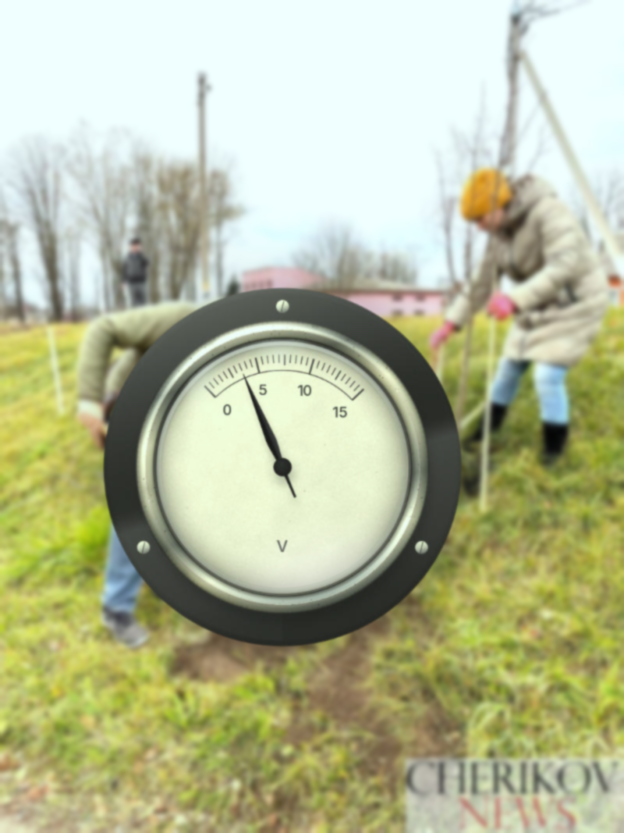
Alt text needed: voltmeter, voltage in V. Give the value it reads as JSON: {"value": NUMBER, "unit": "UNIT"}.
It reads {"value": 3.5, "unit": "V"}
